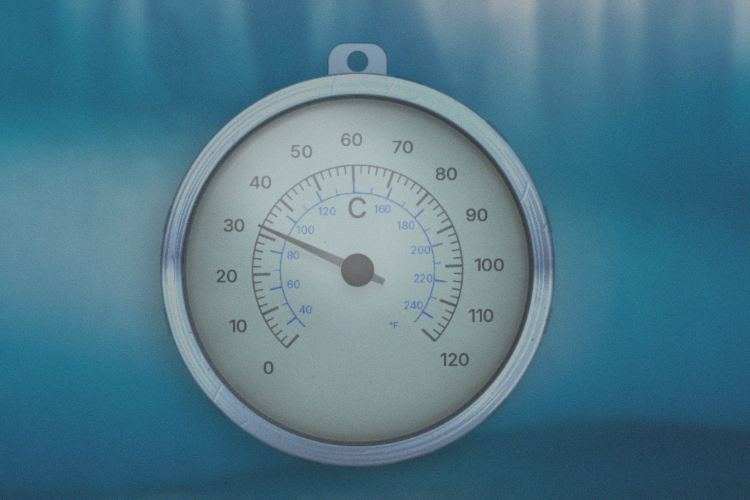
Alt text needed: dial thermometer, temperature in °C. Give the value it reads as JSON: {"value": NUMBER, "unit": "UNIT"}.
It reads {"value": 32, "unit": "°C"}
